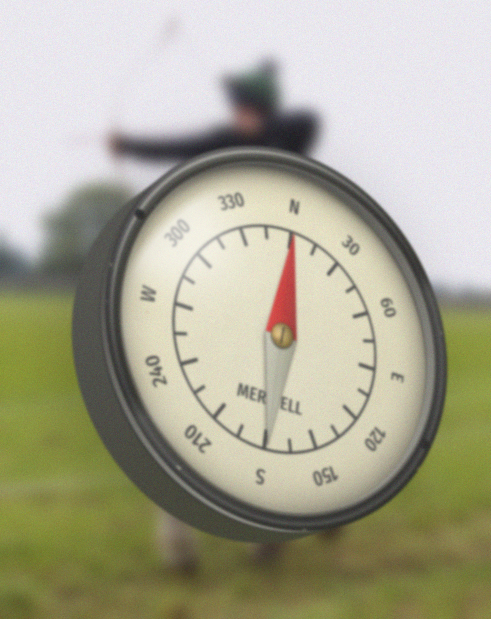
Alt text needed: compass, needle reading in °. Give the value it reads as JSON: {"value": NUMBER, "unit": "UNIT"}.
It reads {"value": 0, "unit": "°"}
